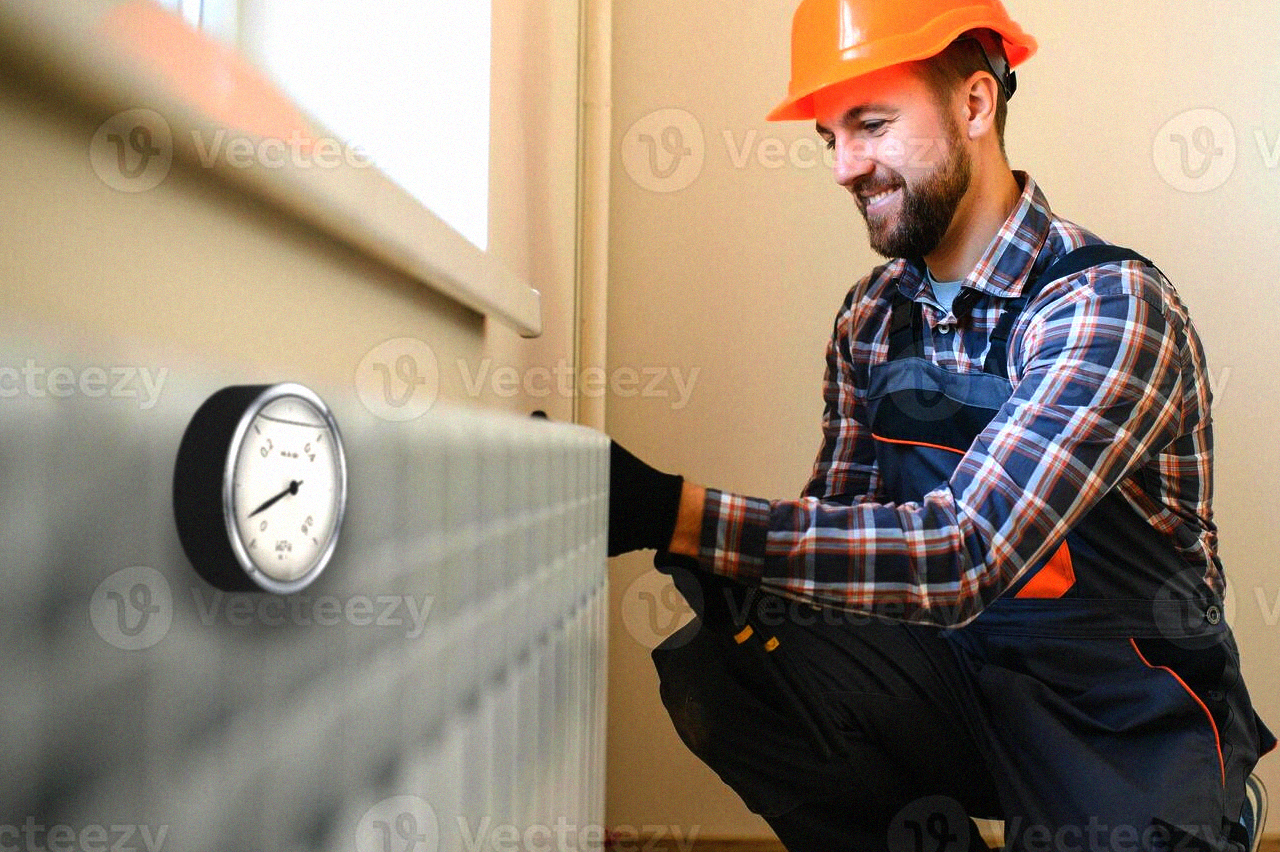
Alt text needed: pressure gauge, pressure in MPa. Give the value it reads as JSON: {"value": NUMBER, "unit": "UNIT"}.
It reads {"value": 0.05, "unit": "MPa"}
